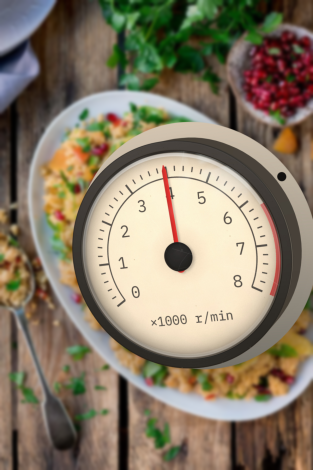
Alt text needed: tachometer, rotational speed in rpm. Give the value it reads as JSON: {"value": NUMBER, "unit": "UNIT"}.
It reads {"value": 4000, "unit": "rpm"}
